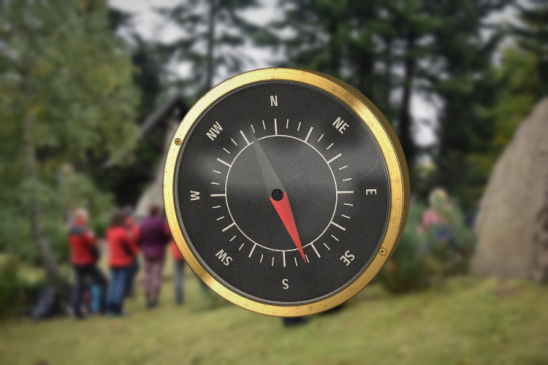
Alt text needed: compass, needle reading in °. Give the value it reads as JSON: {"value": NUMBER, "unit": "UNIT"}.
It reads {"value": 160, "unit": "°"}
